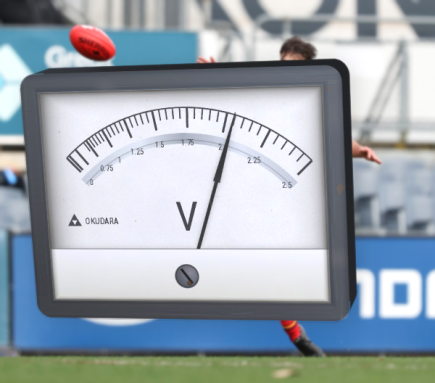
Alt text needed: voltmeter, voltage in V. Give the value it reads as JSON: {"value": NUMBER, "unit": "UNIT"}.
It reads {"value": 2.05, "unit": "V"}
